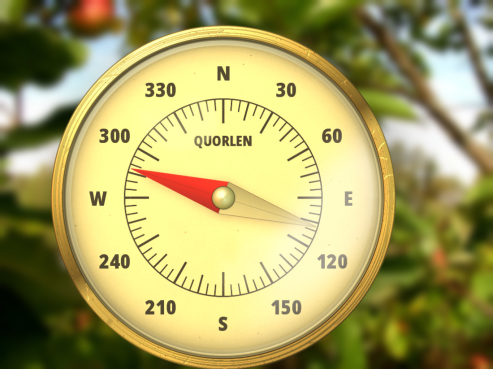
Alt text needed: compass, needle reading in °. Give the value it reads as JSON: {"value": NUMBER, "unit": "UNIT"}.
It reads {"value": 287.5, "unit": "°"}
